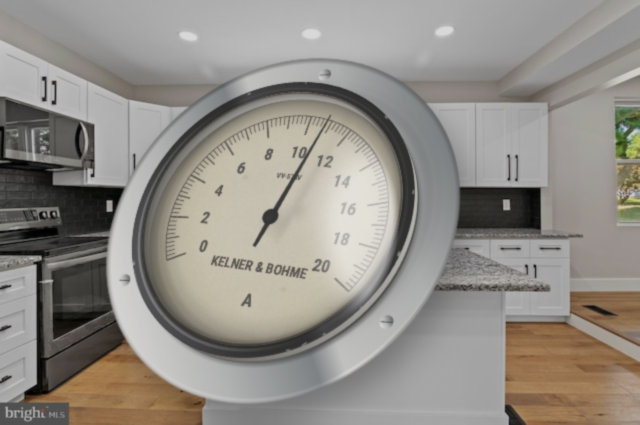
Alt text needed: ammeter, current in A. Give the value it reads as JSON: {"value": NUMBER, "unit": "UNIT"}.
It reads {"value": 11, "unit": "A"}
